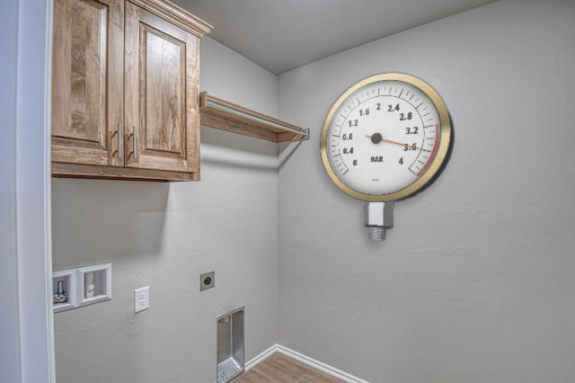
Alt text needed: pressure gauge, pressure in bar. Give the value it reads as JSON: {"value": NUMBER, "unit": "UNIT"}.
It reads {"value": 3.6, "unit": "bar"}
